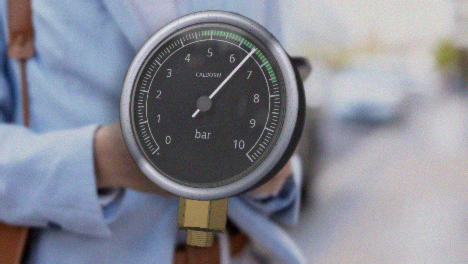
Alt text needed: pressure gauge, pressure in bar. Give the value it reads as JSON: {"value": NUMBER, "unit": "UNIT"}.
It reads {"value": 6.5, "unit": "bar"}
